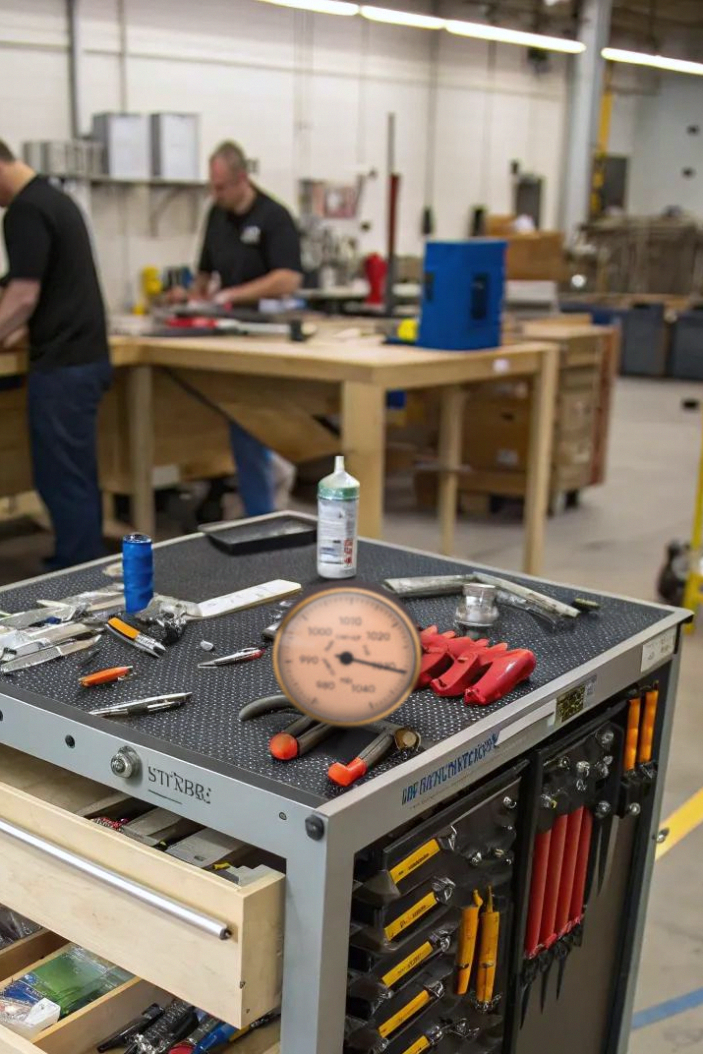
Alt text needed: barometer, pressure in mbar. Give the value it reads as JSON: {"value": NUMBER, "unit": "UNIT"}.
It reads {"value": 1030, "unit": "mbar"}
